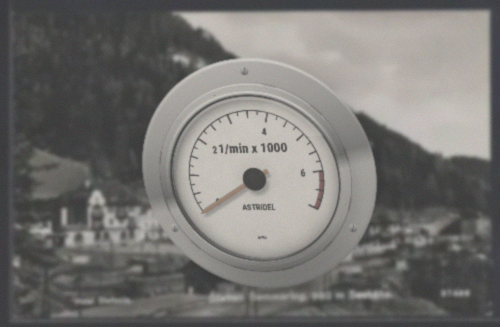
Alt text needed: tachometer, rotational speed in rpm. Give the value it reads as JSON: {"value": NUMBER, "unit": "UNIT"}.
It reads {"value": 0, "unit": "rpm"}
